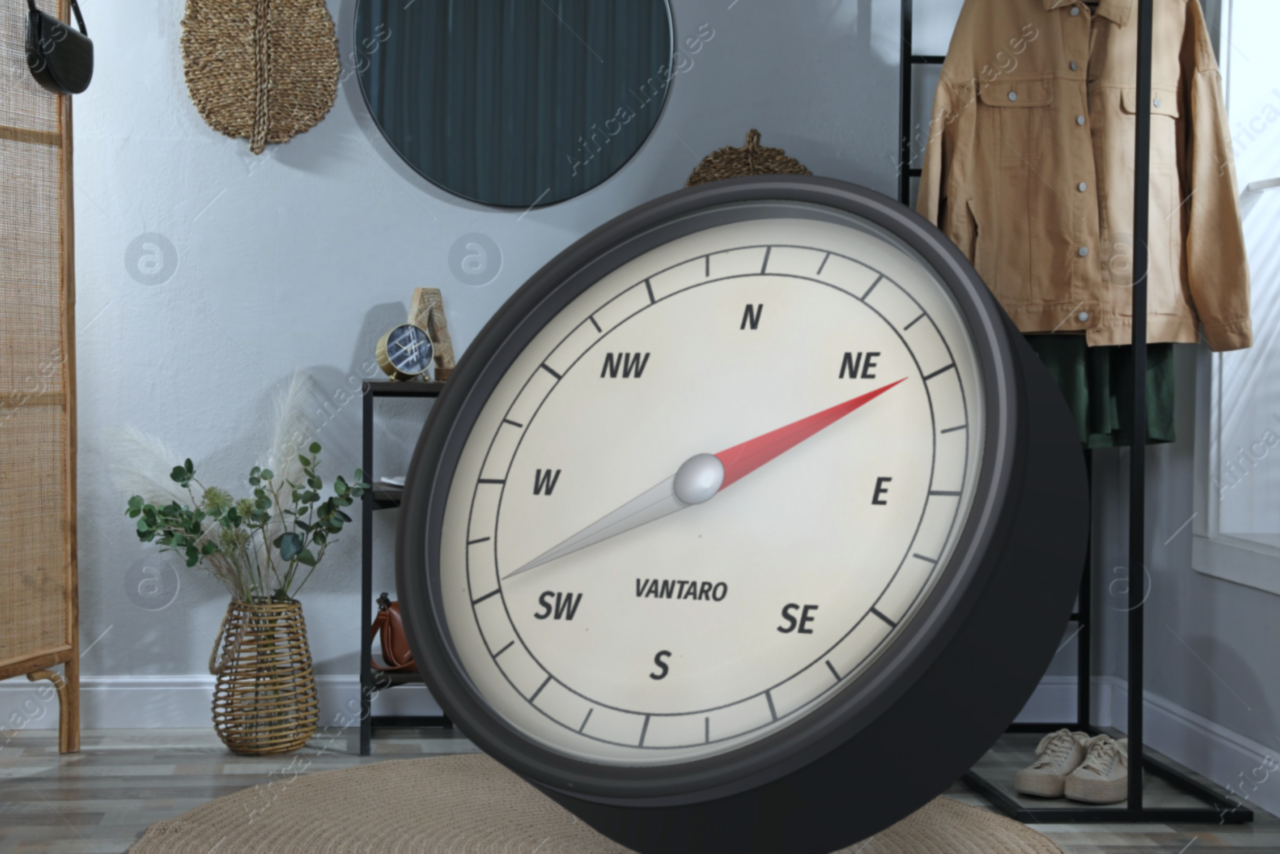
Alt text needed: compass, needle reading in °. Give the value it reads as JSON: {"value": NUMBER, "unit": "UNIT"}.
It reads {"value": 60, "unit": "°"}
